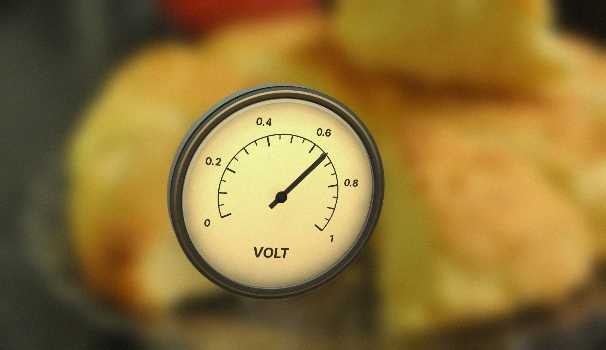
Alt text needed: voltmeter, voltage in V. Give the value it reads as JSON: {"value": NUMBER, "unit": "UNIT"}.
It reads {"value": 0.65, "unit": "V"}
